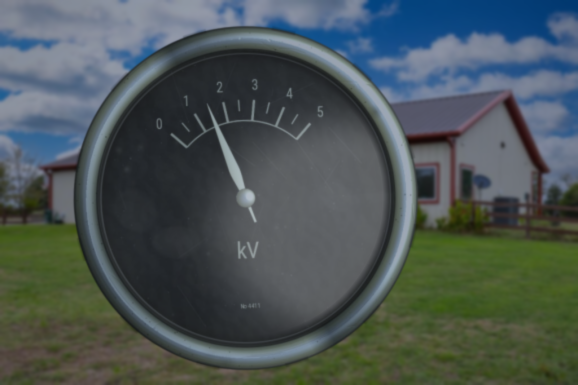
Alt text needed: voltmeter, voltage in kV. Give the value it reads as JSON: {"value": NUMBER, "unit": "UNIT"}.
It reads {"value": 1.5, "unit": "kV"}
